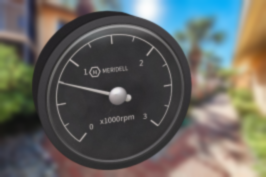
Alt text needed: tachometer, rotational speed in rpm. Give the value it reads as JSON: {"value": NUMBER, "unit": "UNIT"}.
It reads {"value": 750, "unit": "rpm"}
